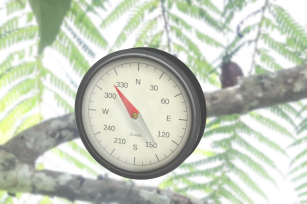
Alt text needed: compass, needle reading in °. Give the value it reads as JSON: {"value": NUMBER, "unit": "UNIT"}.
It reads {"value": 320, "unit": "°"}
